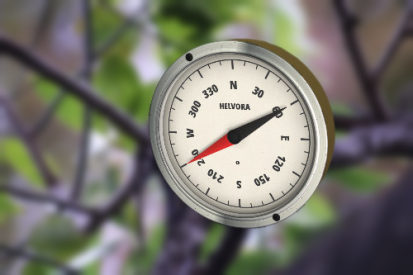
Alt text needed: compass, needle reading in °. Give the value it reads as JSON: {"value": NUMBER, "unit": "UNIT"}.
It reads {"value": 240, "unit": "°"}
